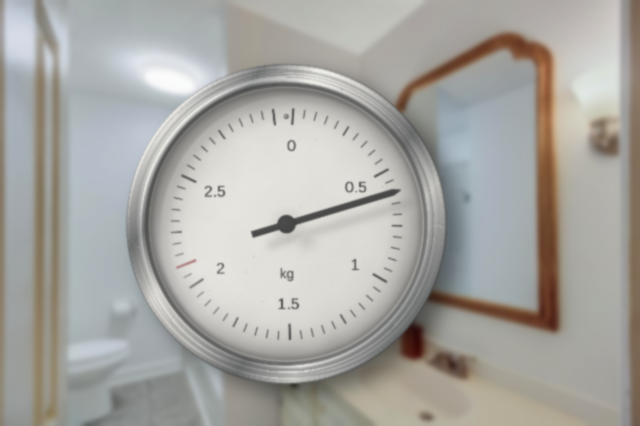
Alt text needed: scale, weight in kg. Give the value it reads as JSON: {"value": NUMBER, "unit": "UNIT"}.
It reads {"value": 0.6, "unit": "kg"}
